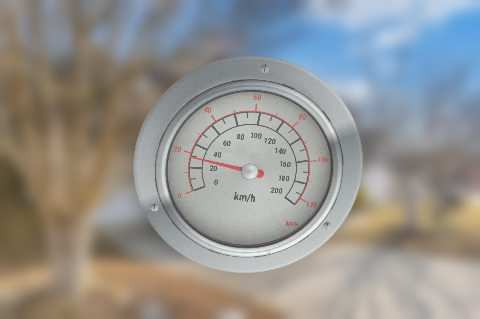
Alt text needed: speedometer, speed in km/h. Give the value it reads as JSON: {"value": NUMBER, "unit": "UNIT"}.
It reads {"value": 30, "unit": "km/h"}
